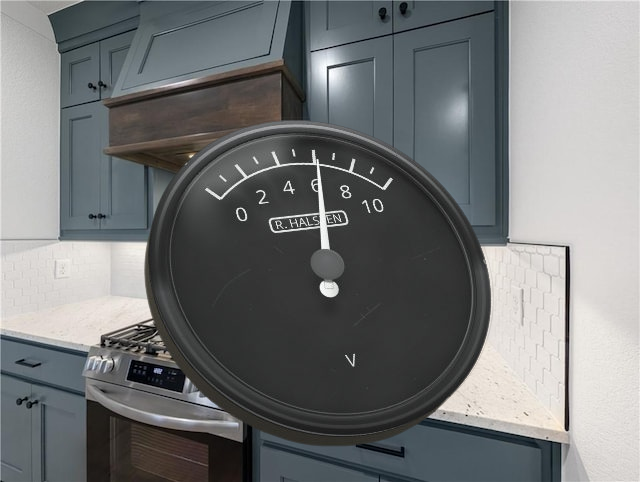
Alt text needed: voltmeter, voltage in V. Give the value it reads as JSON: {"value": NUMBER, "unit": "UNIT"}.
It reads {"value": 6, "unit": "V"}
